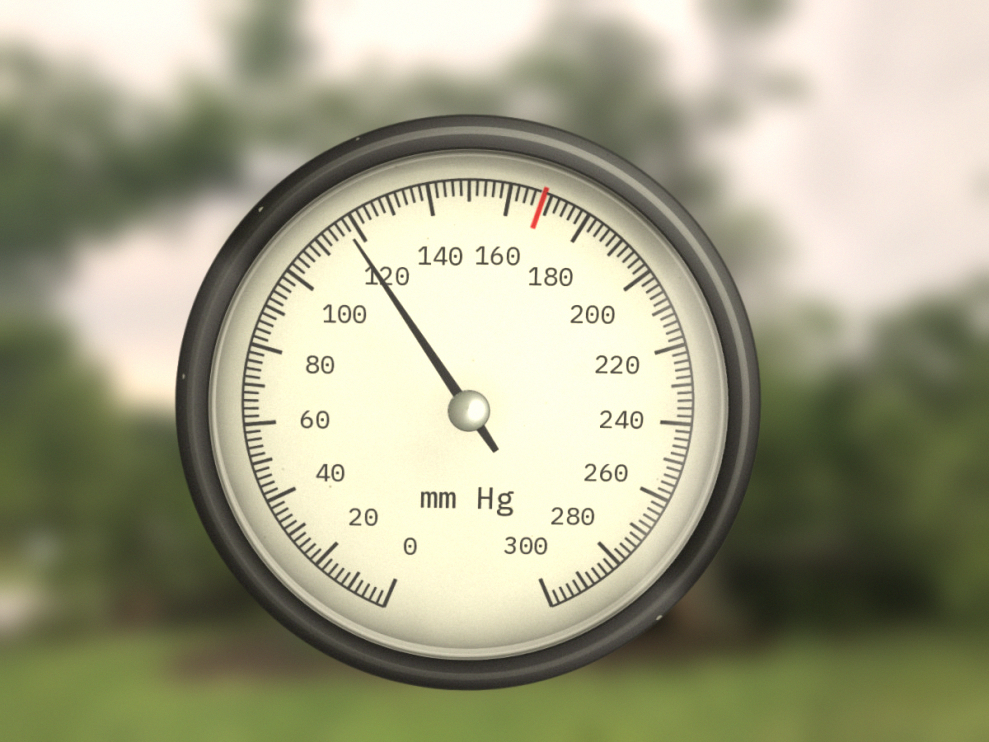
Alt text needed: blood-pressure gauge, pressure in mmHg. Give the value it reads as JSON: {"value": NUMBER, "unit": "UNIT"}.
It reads {"value": 118, "unit": "mmHg"}
